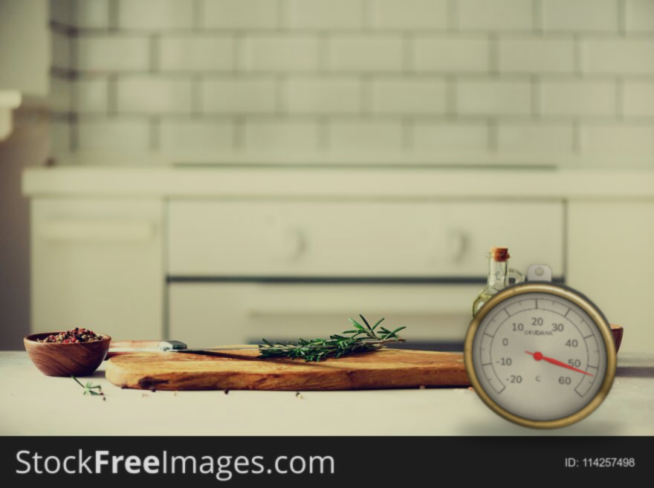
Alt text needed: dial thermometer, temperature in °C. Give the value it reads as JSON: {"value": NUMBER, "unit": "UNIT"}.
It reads {"value": 52.5, "unit": "°C"}
